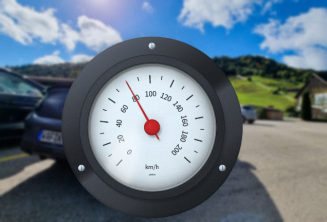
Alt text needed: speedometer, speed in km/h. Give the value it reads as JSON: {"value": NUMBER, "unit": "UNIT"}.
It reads {"value": 80, "unit": "km/h"}
